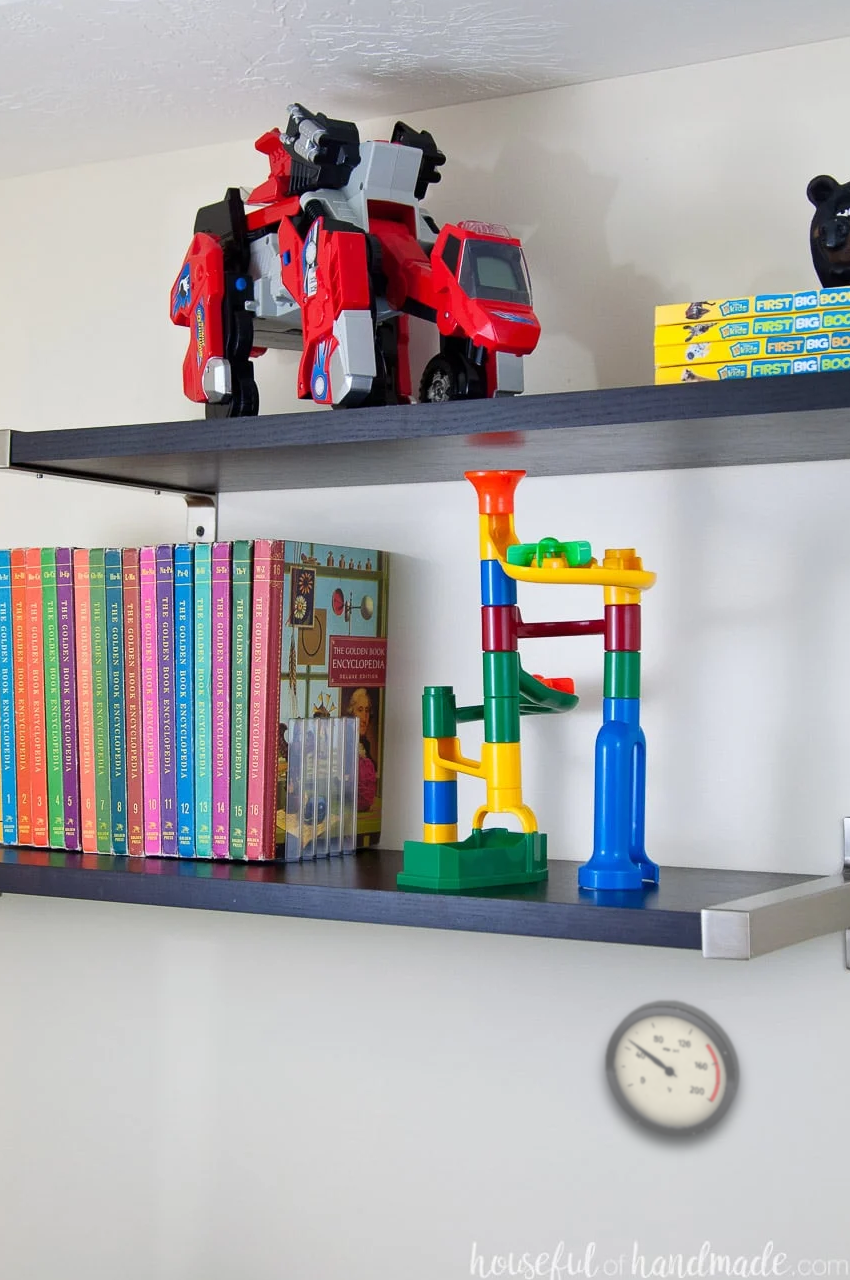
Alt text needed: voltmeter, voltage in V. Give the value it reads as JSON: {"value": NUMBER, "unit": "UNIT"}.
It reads {"value": 50, "unit": "V"}
